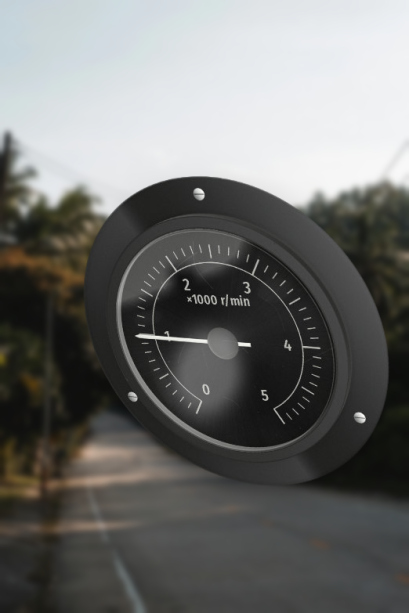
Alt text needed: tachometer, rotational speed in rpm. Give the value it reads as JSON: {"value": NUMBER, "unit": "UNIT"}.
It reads {"value": 1000, "unit": "rpm"}
